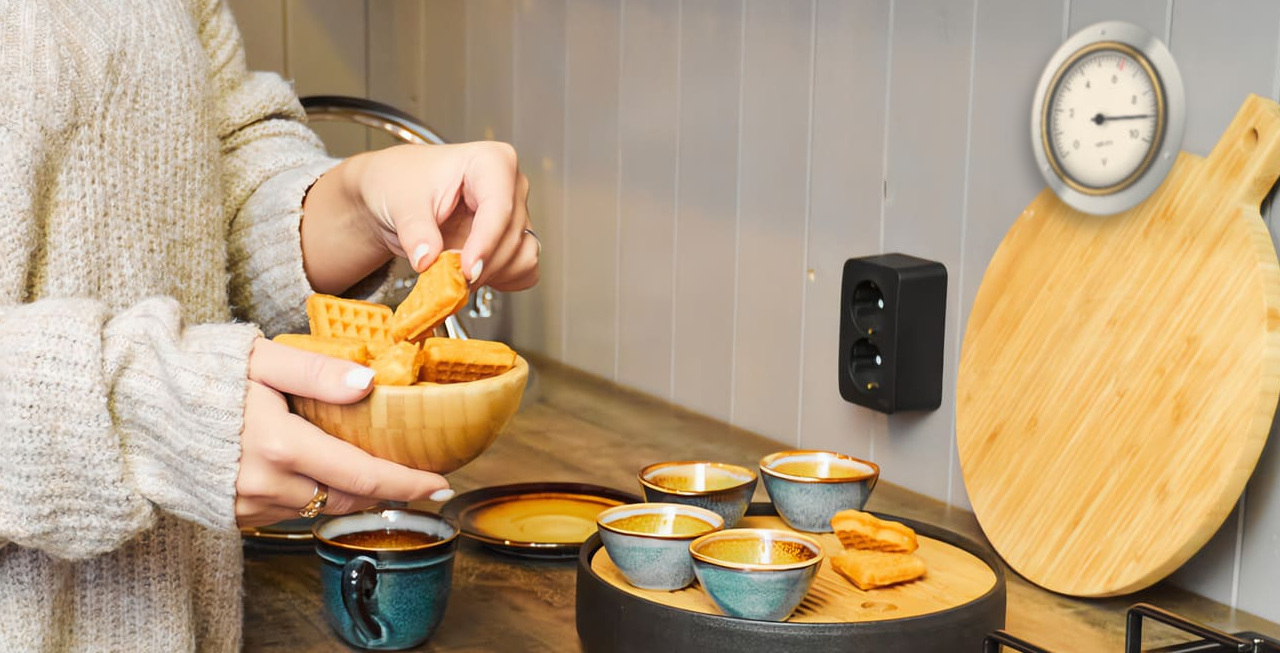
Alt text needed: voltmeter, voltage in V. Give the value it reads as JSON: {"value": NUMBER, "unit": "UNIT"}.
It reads {"value": 9, "unit": "V"}
